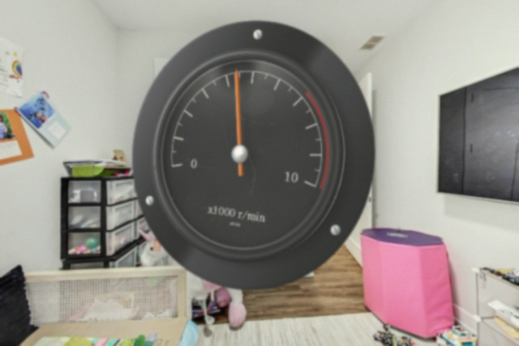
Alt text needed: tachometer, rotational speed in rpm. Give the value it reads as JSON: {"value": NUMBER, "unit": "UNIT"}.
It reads {"value": 4500, "unit": "rpm"}
